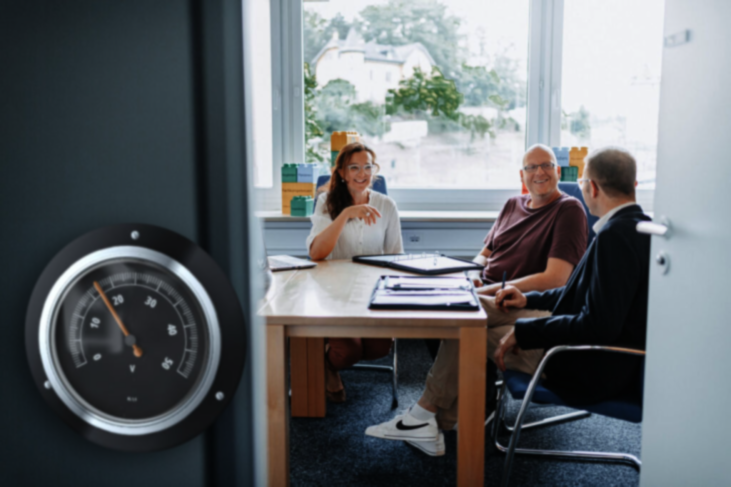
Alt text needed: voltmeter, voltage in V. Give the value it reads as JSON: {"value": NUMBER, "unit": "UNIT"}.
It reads {"value": 17.5, "unit": "V"}
